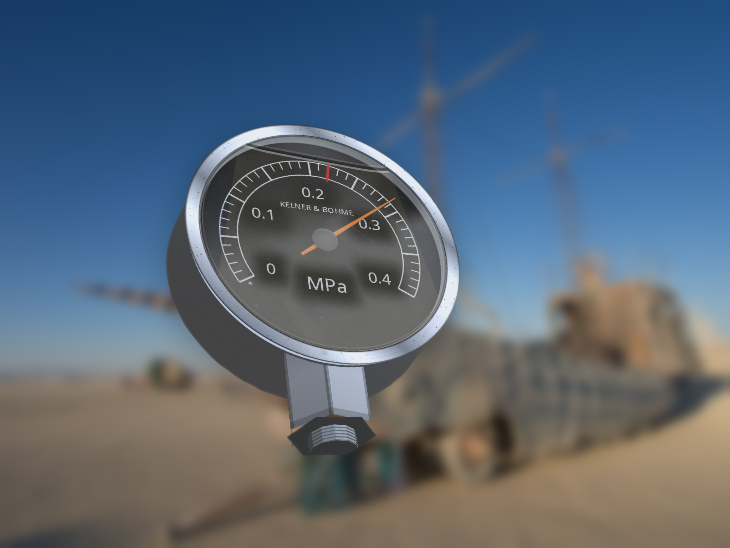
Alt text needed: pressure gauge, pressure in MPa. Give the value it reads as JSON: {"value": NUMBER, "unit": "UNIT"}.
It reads {"value": 0.29, "unit": "MPa"}
